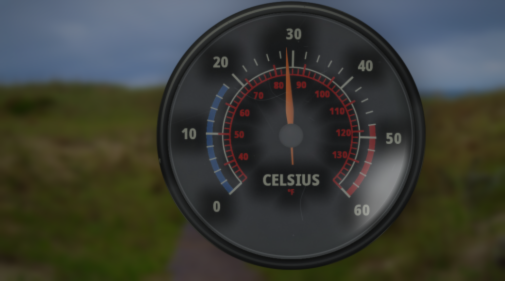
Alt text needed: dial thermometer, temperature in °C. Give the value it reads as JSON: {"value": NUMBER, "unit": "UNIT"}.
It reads {"value": 29, "unit": "°C"}
